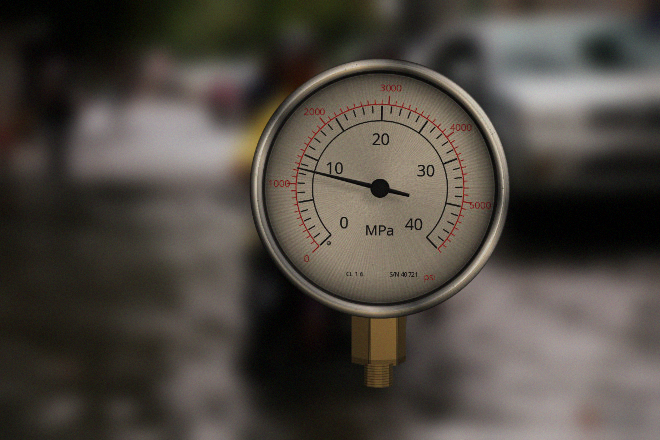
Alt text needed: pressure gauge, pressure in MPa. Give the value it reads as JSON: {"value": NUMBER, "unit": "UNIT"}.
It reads {"value": 8.5, "unit": "MPa"}
